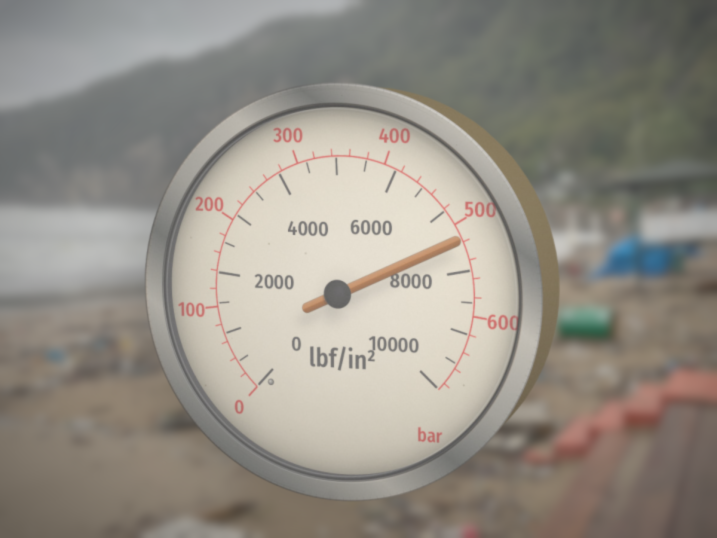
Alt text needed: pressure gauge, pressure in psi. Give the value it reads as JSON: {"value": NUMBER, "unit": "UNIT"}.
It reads {"value": 7500, "unit": "psi"}
